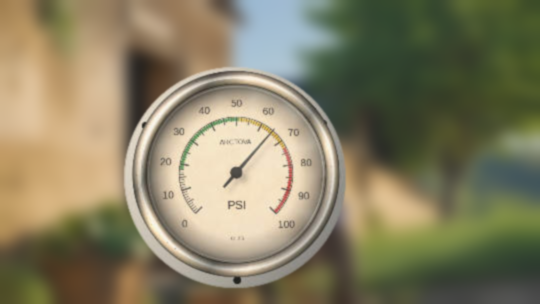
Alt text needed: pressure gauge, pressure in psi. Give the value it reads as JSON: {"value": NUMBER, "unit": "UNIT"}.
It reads {"value": 65, "unit": "psi"}
